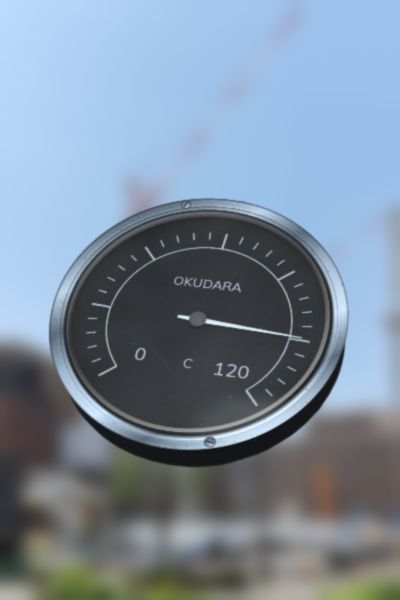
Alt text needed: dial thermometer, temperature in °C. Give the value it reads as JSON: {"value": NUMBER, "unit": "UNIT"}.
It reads {"value": 100, "unit": "°C"}
